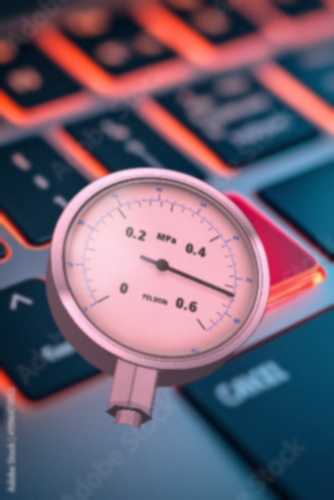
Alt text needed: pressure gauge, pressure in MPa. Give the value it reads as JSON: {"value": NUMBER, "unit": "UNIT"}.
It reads {"value": 0.52, "unit": "MPa"}
